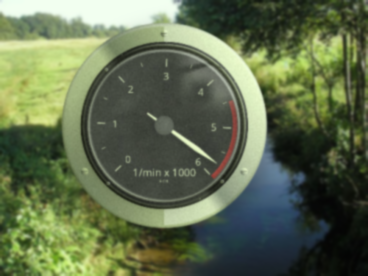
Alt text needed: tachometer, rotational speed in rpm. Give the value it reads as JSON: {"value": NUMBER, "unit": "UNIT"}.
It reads {"value": 5750, "unit": "rpm"}
